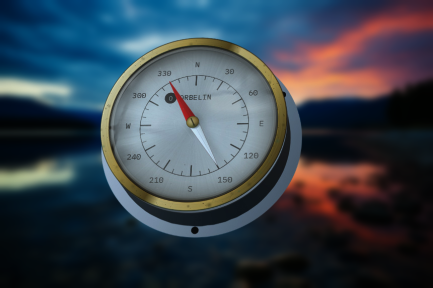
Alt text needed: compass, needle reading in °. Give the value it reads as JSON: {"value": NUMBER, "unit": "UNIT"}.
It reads {"value": 330, "unit": "°"}
